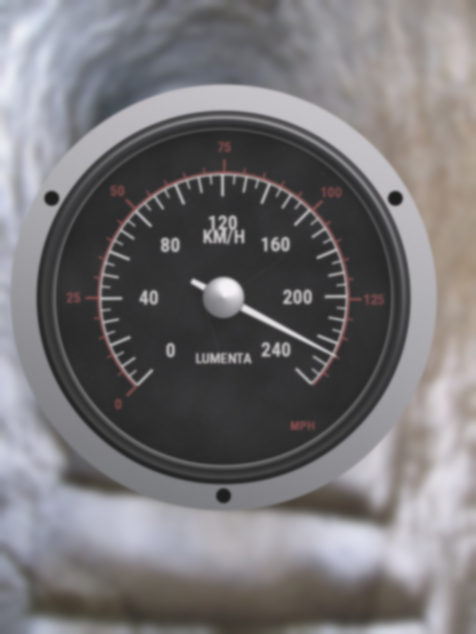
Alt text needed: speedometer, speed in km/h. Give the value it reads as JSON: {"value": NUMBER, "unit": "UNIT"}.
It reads {"value": 225, "unit": "km/h"}
